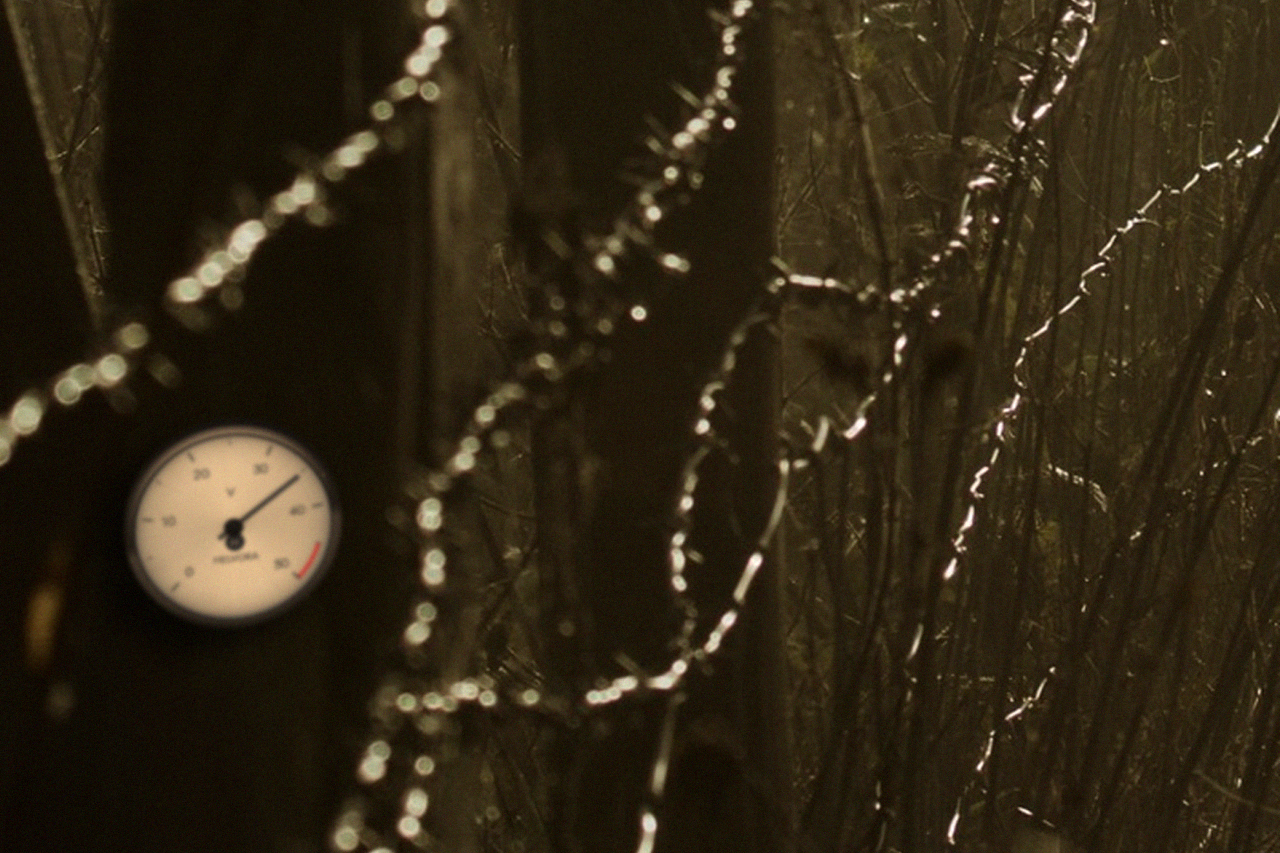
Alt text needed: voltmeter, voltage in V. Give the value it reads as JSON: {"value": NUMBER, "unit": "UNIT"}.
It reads {"value": 35, "unit": "V"}
